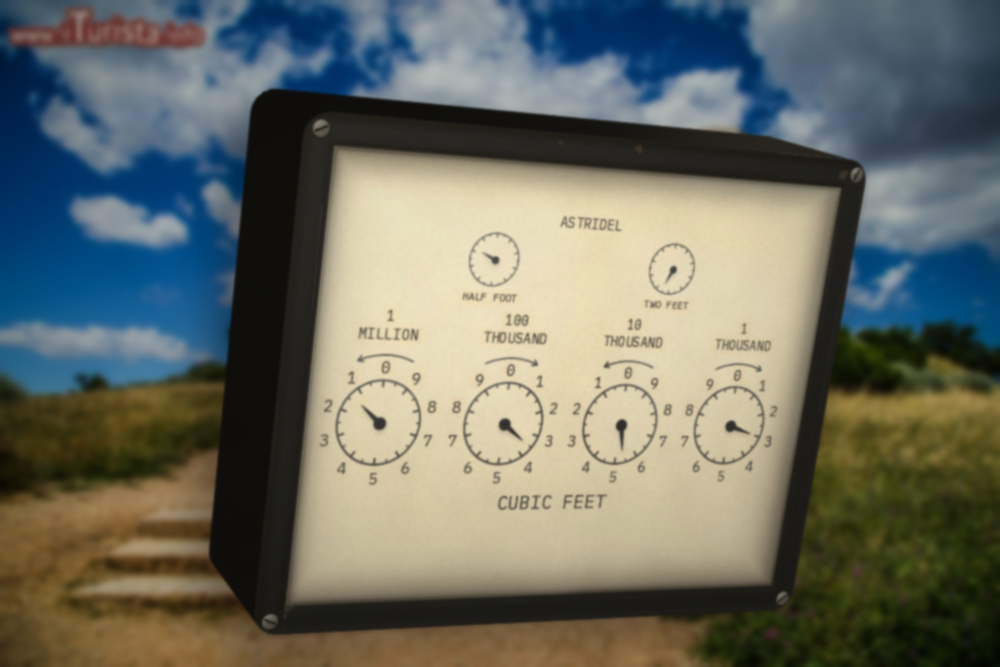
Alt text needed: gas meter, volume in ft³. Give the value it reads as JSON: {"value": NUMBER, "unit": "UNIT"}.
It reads {"value": 135300, "unit": "ft³"}
